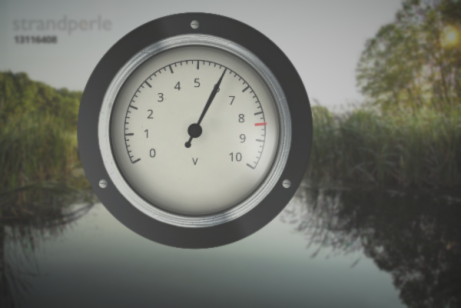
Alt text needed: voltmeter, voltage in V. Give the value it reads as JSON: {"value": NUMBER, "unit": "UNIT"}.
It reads {"value": 6, "unit": "V"}
